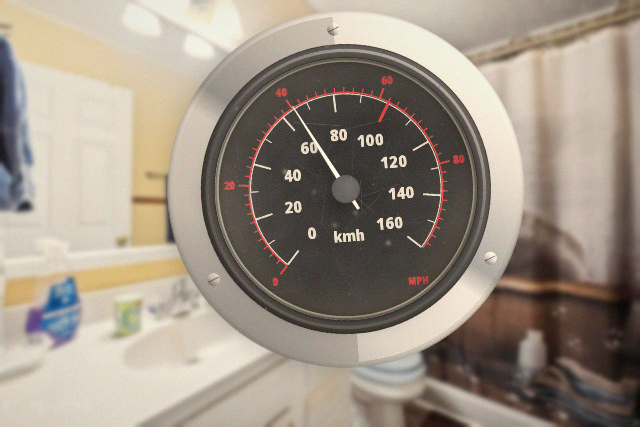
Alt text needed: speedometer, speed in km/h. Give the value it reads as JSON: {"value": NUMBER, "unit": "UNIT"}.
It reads {"value": 65, "unit": "km/h"}
